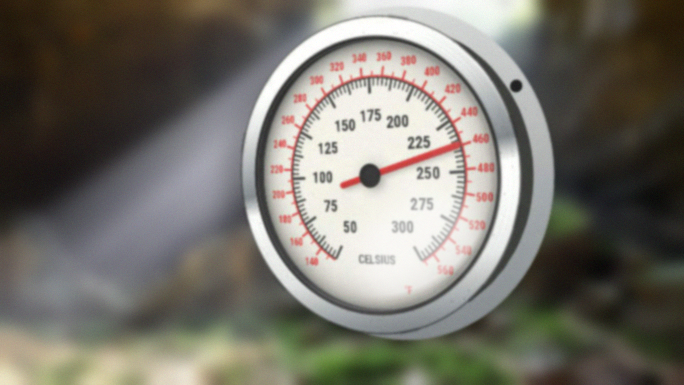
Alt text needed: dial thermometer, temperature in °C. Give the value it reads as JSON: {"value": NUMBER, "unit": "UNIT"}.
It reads {"value": 237.5, "unit": "°C"}
